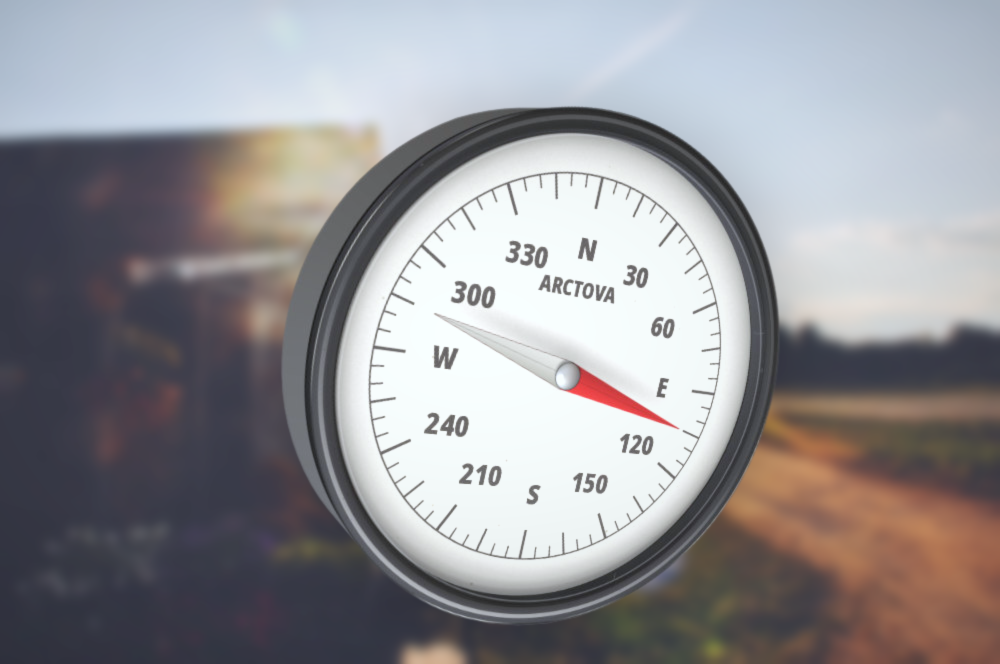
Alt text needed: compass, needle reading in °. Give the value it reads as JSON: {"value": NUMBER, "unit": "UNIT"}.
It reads {"value": 105, "unit": "°"}
